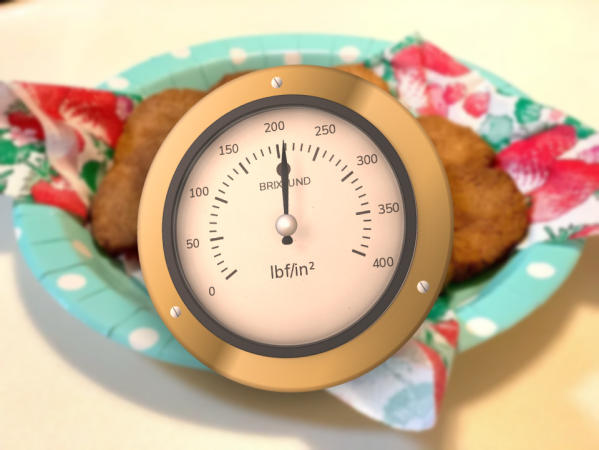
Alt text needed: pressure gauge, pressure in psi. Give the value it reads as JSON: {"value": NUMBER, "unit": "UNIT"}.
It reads {"value": 210, "unit": "psi"}
